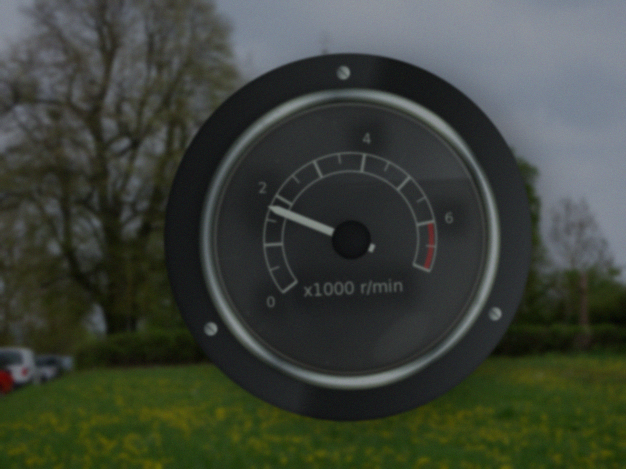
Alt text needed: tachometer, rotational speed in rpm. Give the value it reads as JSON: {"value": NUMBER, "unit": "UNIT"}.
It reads {"value": 1750, "unit": "rpm"}
